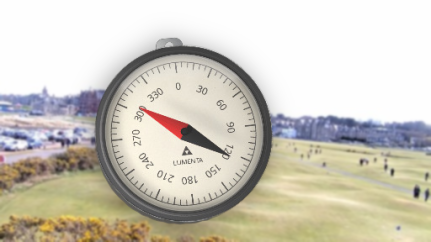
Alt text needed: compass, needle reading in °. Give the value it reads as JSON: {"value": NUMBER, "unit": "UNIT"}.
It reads {"value": 305, "unit": "°"}
